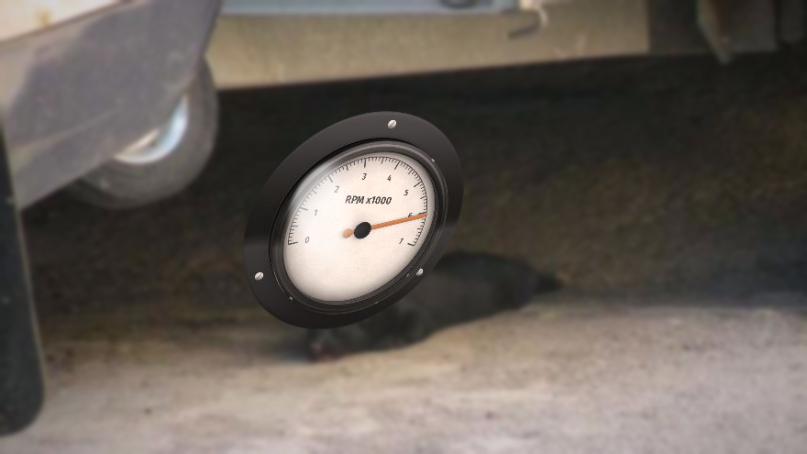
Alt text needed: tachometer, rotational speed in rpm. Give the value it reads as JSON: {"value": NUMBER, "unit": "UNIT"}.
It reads {"value": 6000, "unit": "rpm"}
